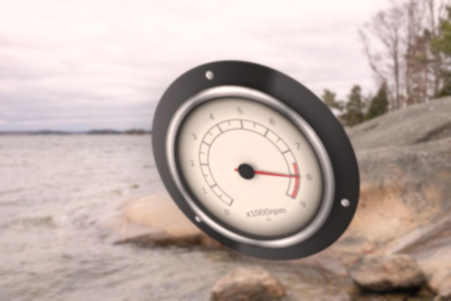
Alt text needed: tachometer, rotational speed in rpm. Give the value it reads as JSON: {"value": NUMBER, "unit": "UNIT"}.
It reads {"value": 8000, "unit": "rpm"}
